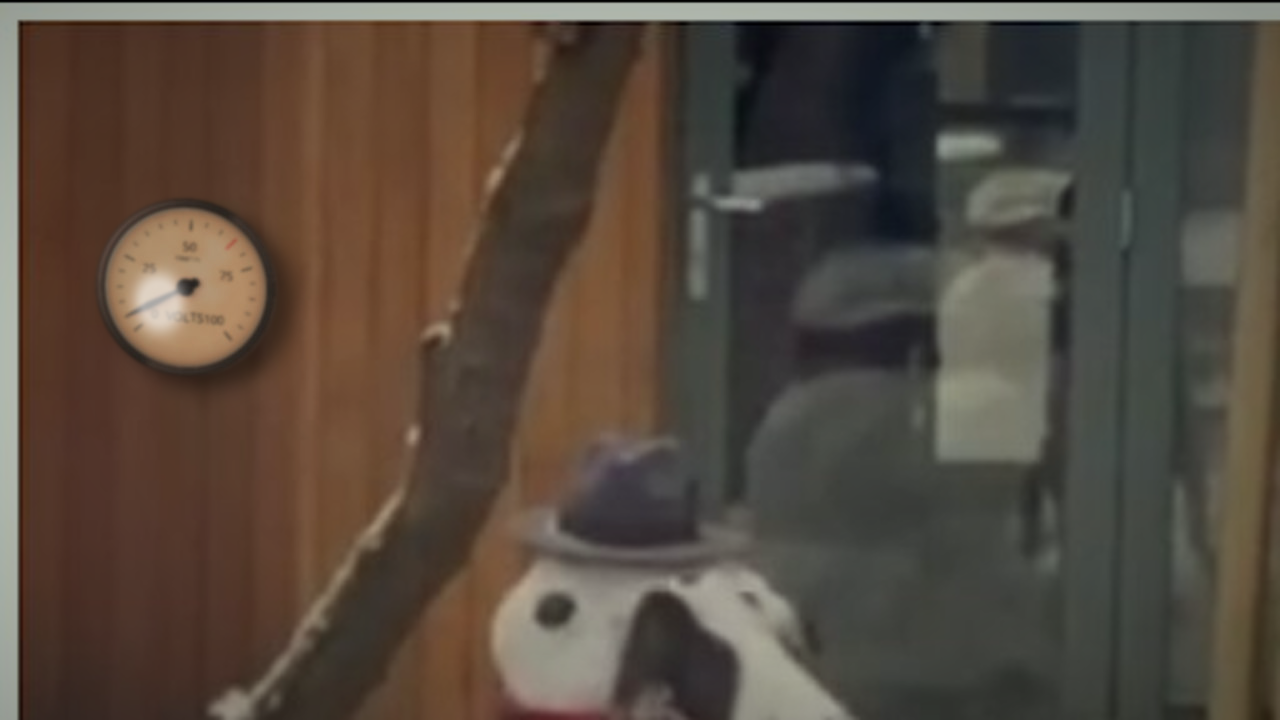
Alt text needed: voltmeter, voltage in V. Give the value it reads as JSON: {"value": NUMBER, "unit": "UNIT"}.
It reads {"value": 5, "unit": "V"}
